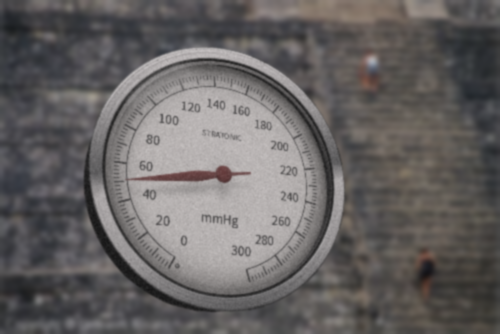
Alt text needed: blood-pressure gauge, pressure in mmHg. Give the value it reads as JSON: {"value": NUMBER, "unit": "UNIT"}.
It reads {"value": 50, "unit": "mmHg"}
